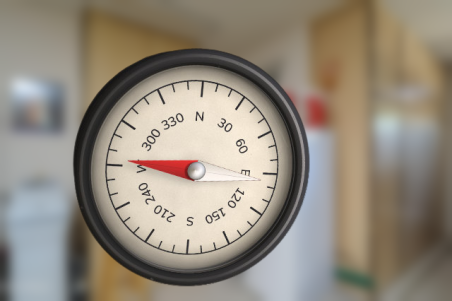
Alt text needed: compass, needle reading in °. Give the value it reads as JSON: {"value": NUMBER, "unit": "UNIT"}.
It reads {"value": 275, "unit": "°"}
